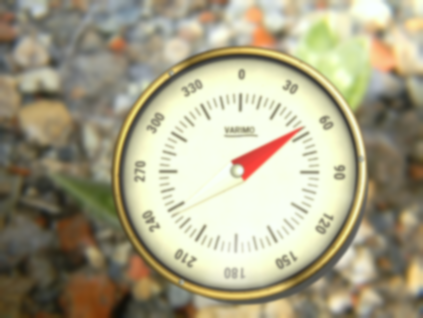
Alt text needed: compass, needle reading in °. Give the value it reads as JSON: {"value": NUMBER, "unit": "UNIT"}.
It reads {"value": 55, "unit": "°"}
